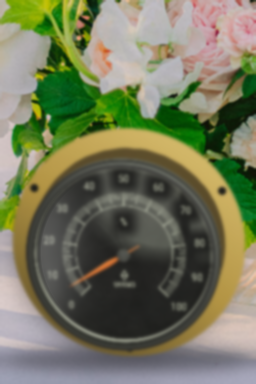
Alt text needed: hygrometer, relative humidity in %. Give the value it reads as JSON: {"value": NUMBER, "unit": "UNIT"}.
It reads {"value": 5, "unit": "%"}
